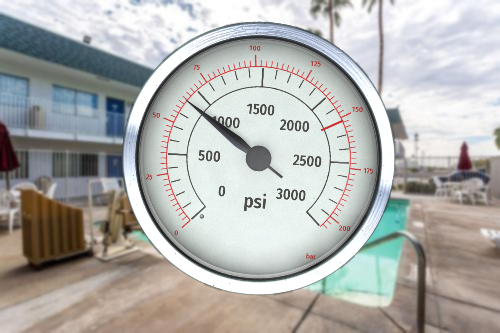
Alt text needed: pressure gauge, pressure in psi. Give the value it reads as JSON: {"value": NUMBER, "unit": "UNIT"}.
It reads {"value": 900, "unit": "psi"}
